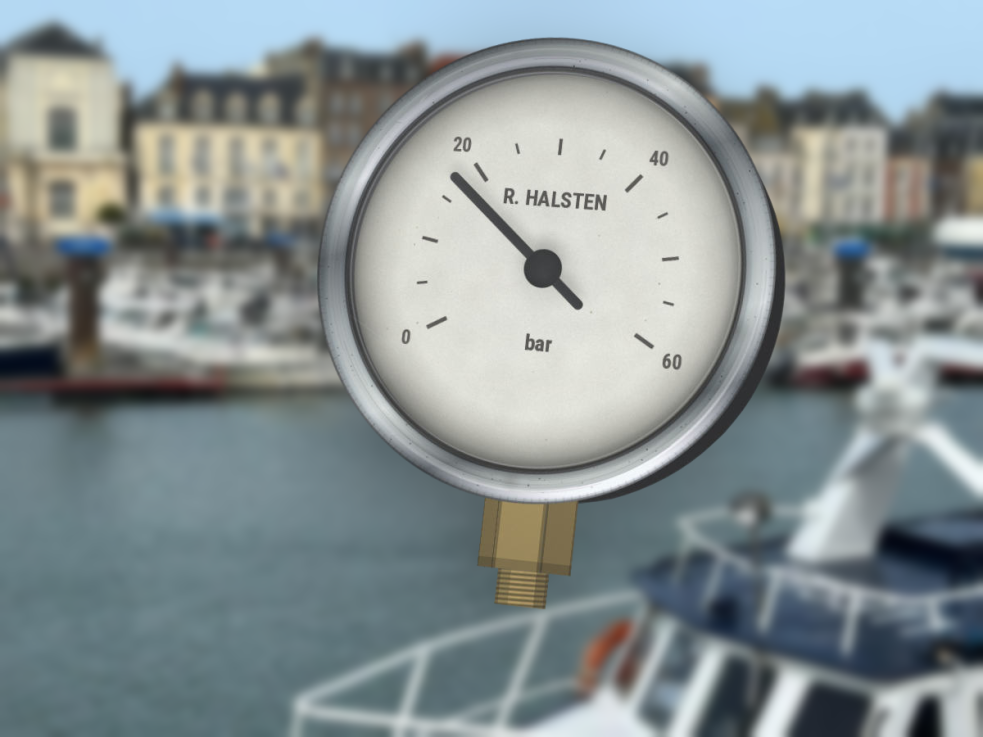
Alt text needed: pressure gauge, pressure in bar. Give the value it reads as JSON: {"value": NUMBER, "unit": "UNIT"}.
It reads {"value": 17.5, "unit": "bar"}
